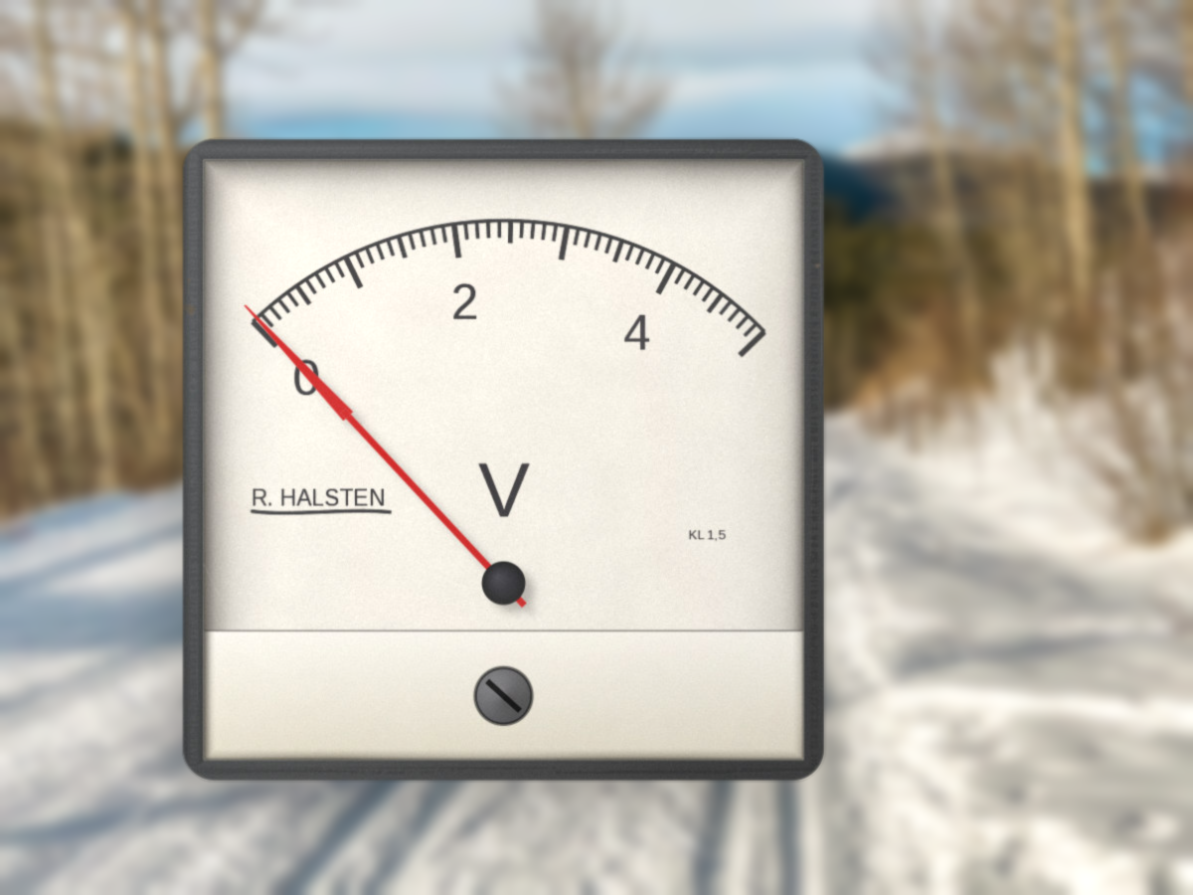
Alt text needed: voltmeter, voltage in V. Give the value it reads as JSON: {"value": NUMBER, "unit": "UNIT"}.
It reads {"value": 0.05, "unit": "V"}
